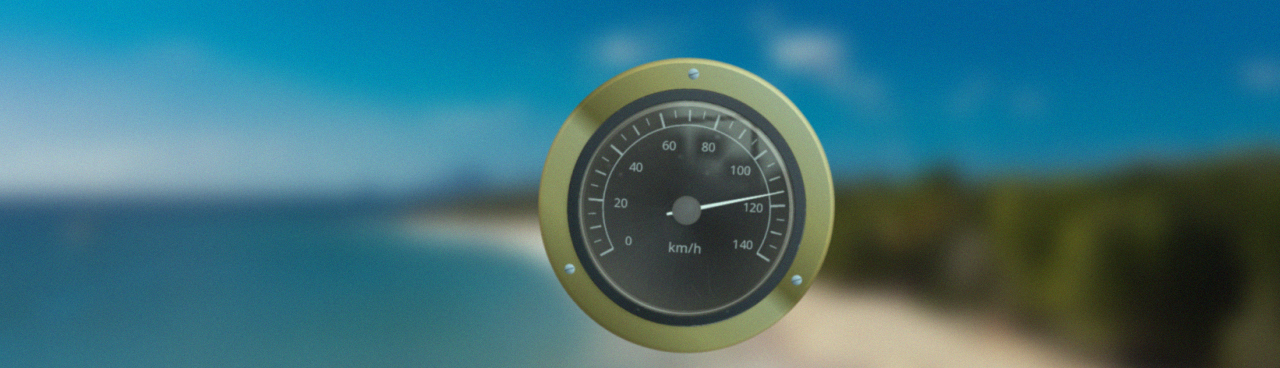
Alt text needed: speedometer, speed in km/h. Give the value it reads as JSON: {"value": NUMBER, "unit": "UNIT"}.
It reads {"value": 115, "unit": "km/h"}
